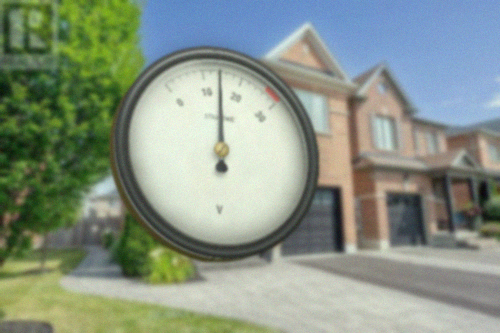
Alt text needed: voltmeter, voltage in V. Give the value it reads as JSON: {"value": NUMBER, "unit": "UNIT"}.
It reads {"value": 14, "unit": "V"}
